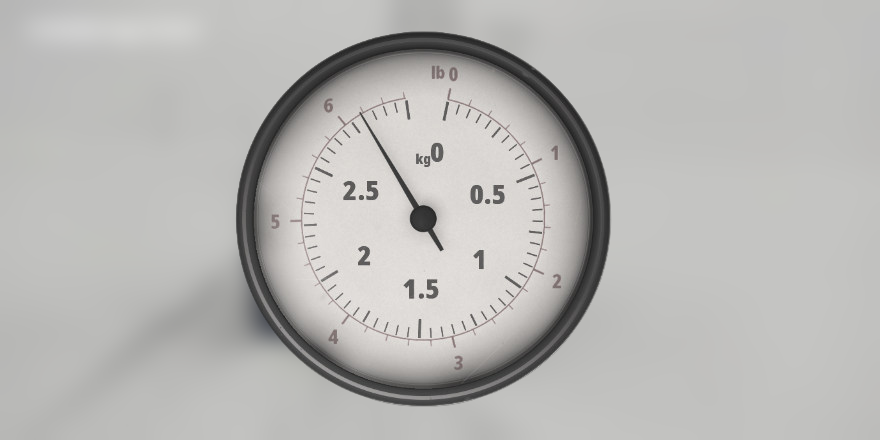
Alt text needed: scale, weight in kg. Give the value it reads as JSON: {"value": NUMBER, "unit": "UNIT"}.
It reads {"value": 2.8, "unit": "kg"}
